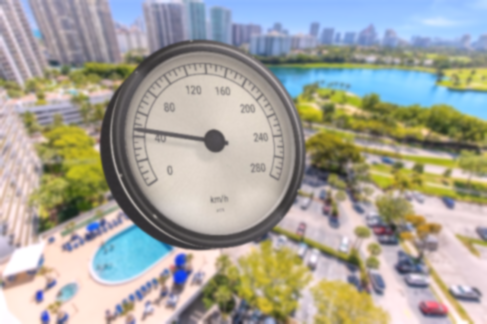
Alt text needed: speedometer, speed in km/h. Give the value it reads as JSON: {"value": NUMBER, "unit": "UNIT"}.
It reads {"value": 45, "unit": "km/h"}
